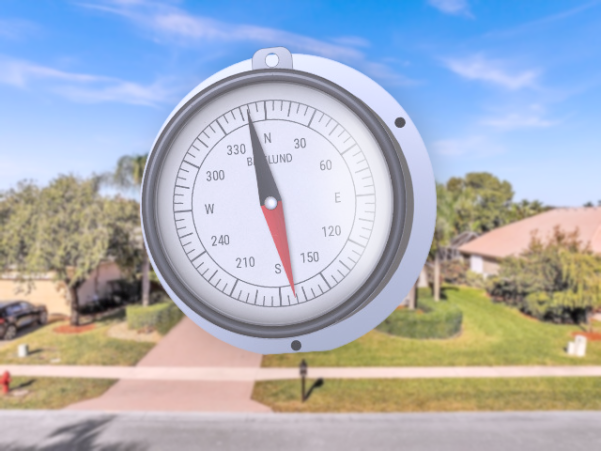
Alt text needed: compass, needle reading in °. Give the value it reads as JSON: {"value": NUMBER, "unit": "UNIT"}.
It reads {"value": 170, "unit": "°"}
